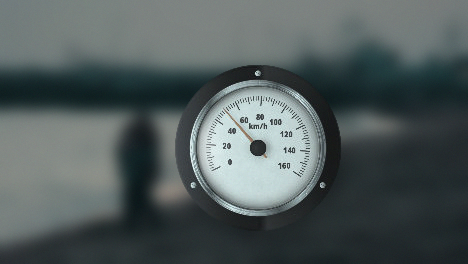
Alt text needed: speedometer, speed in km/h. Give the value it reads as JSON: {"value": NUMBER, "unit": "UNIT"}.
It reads {"value": 50, "unit": "km/h"}
